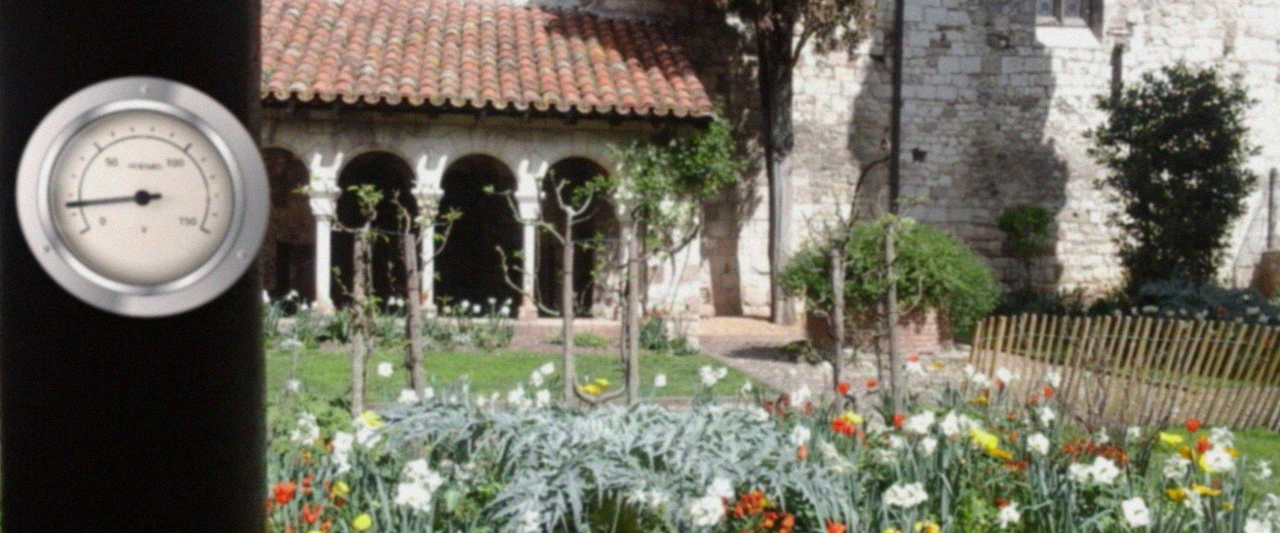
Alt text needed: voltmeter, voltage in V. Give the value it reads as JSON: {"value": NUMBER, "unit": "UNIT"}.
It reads {"value": 15, "unit": "V"}
